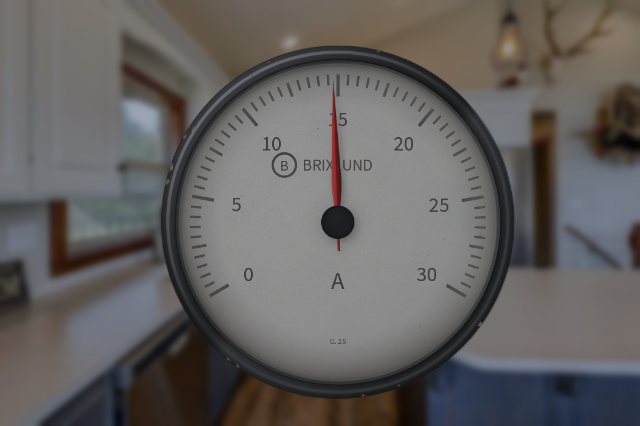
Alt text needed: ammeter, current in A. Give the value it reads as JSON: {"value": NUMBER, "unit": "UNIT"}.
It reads {"value": 14.75, "unit": "A"}
